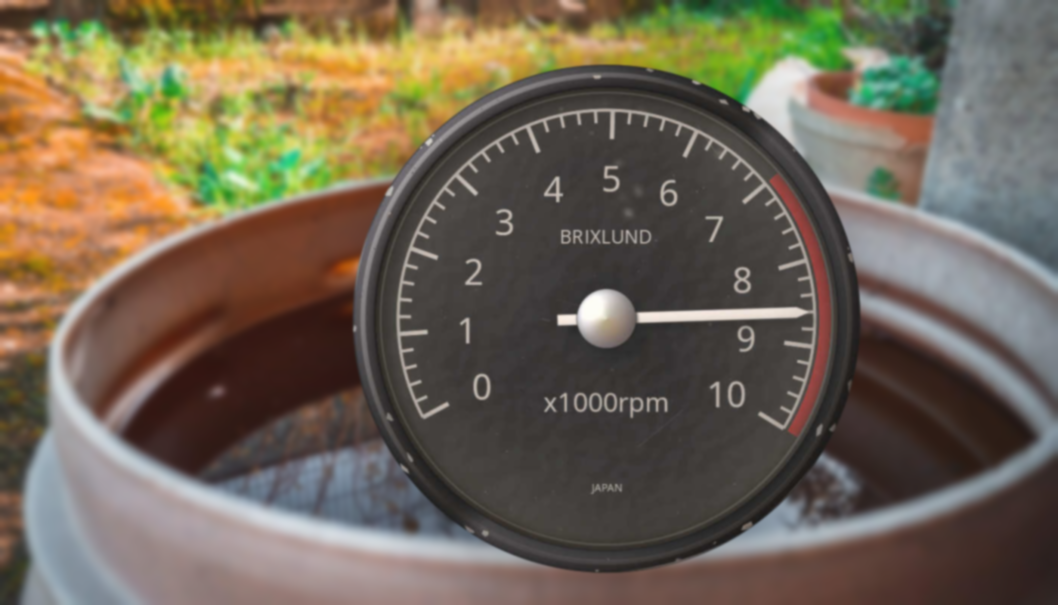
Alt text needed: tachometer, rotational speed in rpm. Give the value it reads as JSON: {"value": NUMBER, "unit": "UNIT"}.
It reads {"value": 8600, "unit": "rpm"}
